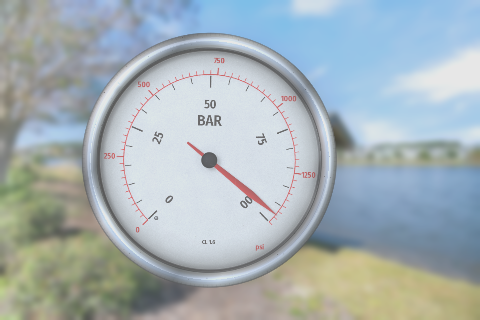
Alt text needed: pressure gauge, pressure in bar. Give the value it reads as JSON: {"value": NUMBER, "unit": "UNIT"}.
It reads {"value": 97.5, "unit": "bar"}
